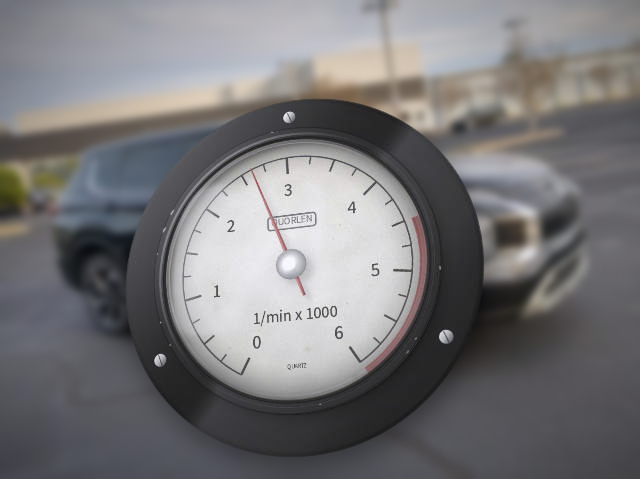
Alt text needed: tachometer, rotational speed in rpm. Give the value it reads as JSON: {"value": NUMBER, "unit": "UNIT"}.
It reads {"value": 2625, "unit": "rpm"}
